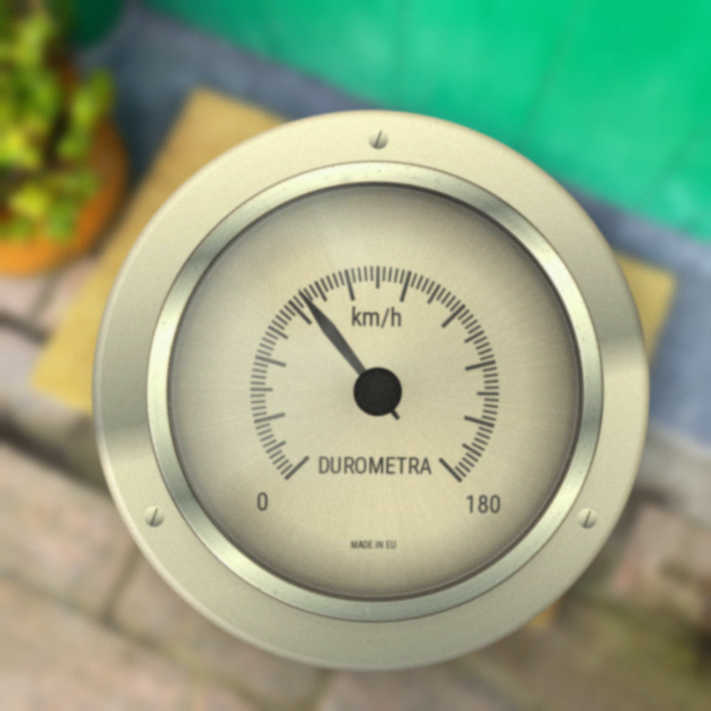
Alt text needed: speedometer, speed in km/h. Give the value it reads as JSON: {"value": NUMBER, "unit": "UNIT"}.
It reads {"value": 64, "unit": "km/h"}
